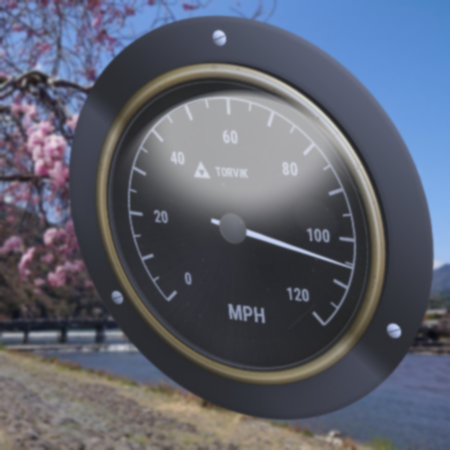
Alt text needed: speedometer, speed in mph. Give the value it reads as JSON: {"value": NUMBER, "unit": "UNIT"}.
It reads {"value": 105, "unit": "mph"}
